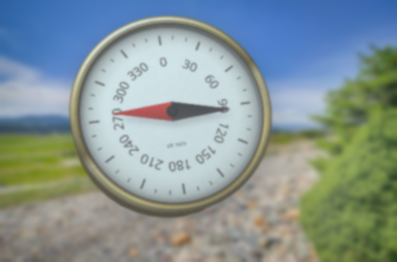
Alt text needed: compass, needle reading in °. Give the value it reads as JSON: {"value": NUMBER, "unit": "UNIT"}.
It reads {"value": 275, "unit": "°"}
